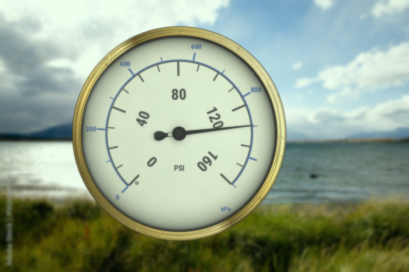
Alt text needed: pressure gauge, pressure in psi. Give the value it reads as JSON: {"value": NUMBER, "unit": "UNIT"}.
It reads {"value": 130, "unit": "psi"}
